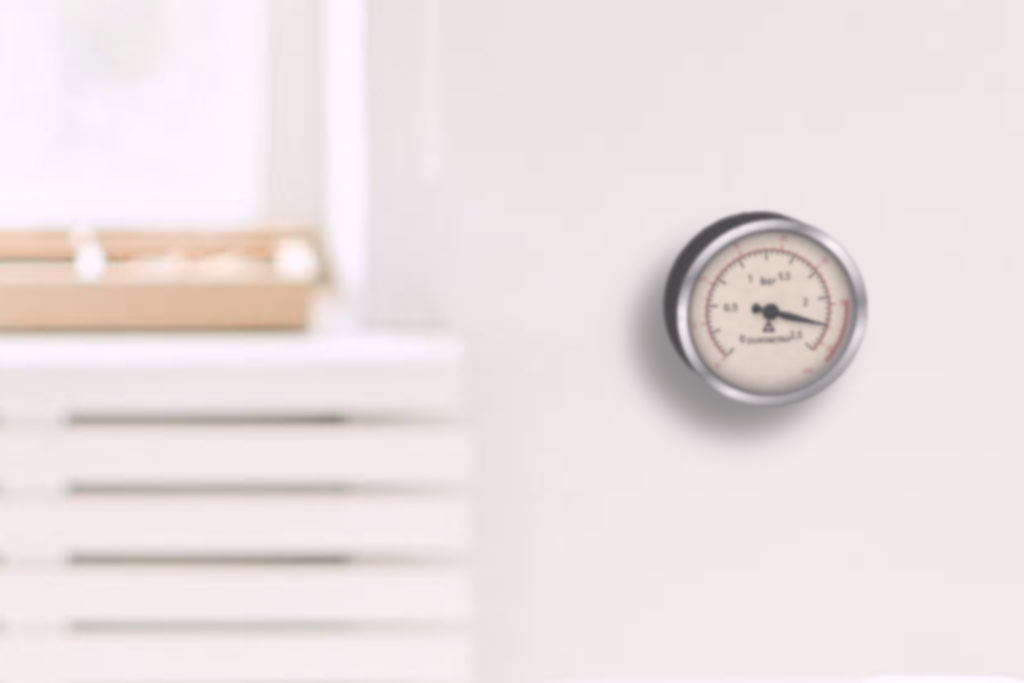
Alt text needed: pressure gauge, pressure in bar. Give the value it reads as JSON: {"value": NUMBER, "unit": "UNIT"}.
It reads {"value": 2.25, "unit": "bar"}
